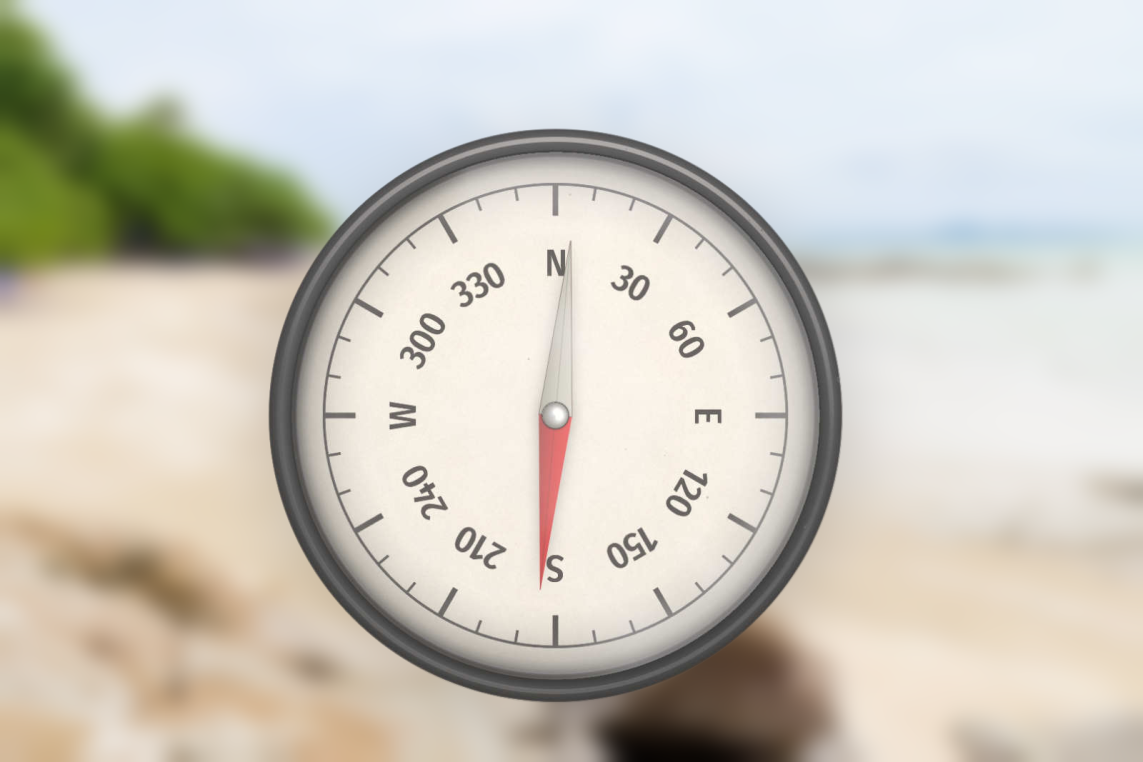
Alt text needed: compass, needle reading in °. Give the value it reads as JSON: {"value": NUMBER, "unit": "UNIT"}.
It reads {"value": 185, "unit": "°"}
